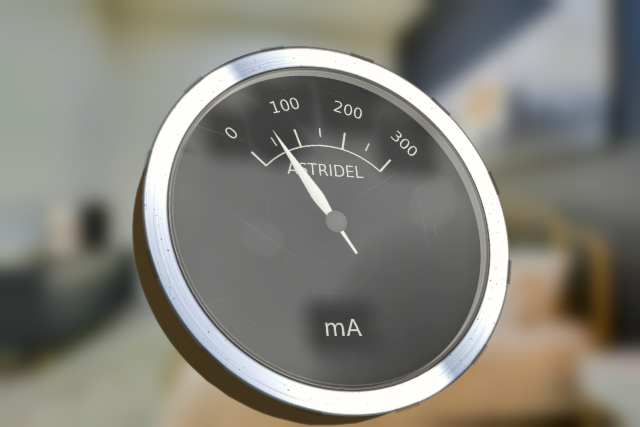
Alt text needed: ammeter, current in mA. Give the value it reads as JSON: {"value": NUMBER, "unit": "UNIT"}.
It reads {"value": 50, "unit": "mA"}
